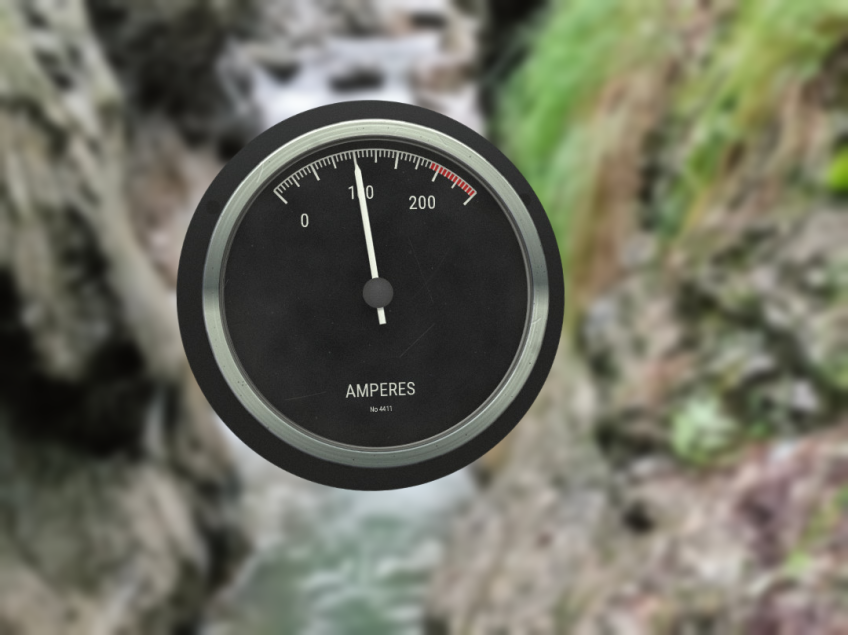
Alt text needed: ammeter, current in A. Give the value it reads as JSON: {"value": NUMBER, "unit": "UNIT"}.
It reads {"value": 100, "unit": "A"}
